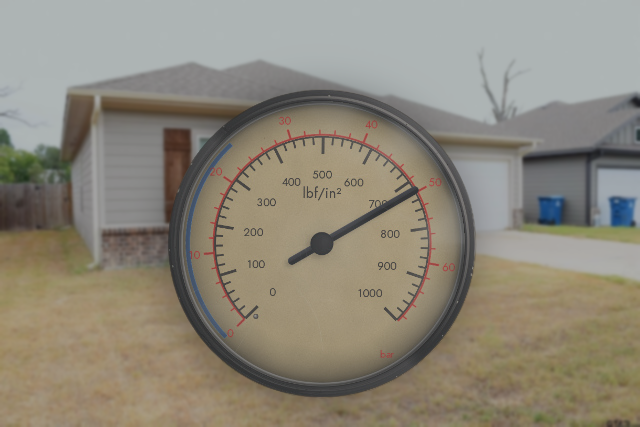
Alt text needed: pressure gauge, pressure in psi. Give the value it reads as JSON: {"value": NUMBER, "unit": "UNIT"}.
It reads {"value": 720, "unit": "psi"}
